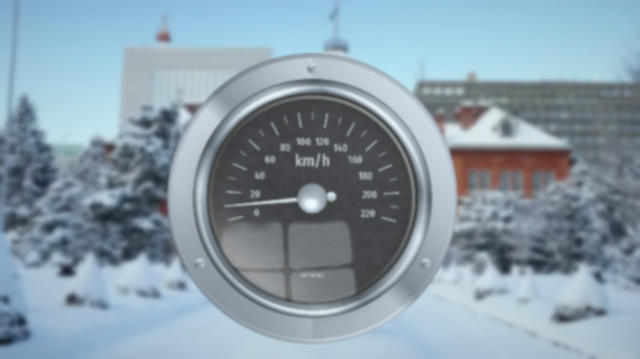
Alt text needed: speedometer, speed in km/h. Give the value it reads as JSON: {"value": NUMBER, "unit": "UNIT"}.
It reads {"value": 10, "unit": "km/h"}
